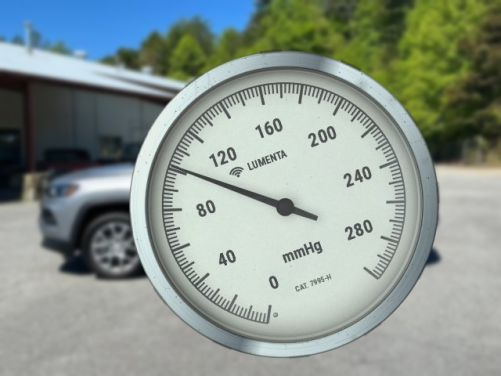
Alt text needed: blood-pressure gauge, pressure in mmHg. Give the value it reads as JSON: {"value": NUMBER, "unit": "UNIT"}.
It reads {"value": 102, "unit": "mmHg"}
